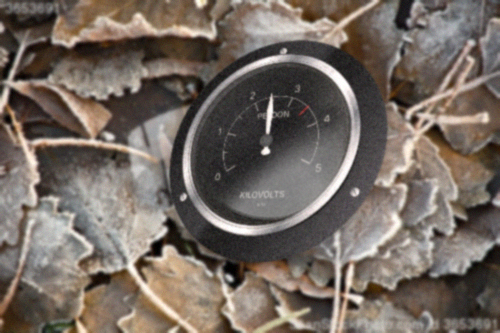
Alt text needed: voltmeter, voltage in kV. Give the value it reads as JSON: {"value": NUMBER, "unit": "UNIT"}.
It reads {"value": 2.5, "unit": "kV"}
